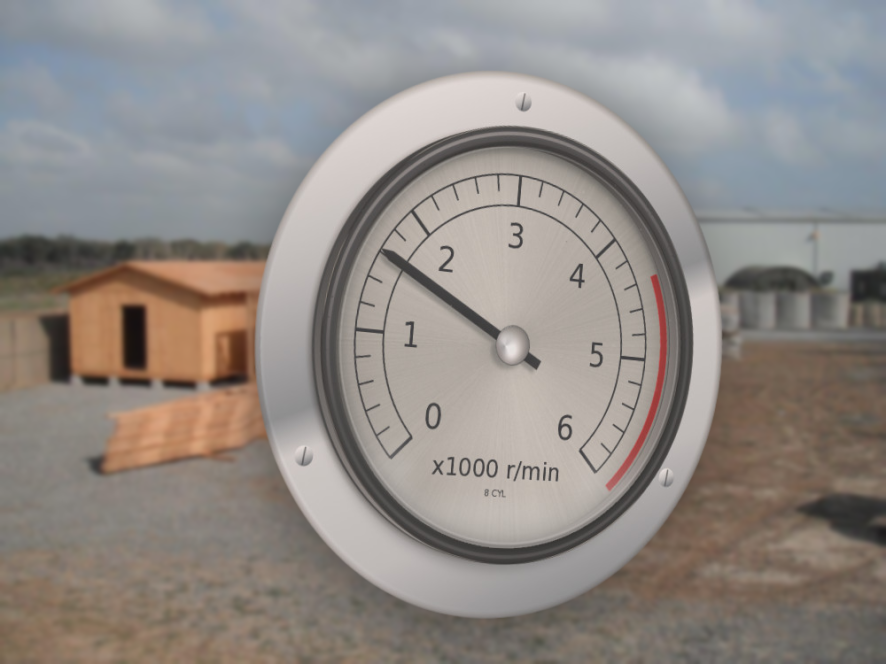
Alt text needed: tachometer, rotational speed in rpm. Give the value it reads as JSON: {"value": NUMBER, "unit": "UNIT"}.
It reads {"value": 1600, "unit": "rpm"}
